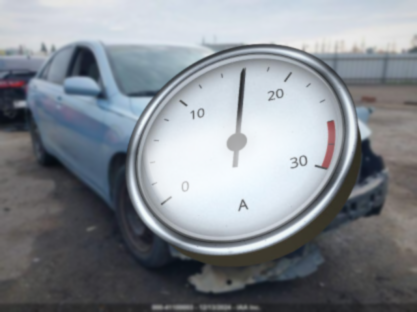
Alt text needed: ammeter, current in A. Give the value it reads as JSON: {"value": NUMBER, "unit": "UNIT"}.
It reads {"value": 16, "unit": "A"}
